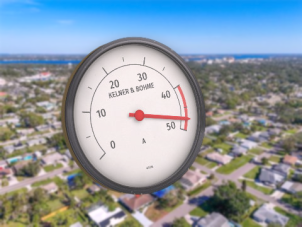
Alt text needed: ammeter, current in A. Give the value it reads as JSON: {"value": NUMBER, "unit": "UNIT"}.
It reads {"value": 47.5, "unit": "A"}
